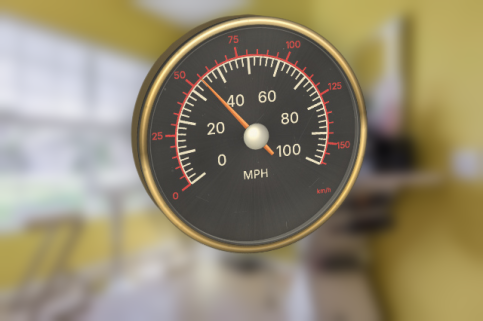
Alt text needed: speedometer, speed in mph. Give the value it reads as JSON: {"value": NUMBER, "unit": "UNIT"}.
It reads {"value": 34, "unit": "mph"}
